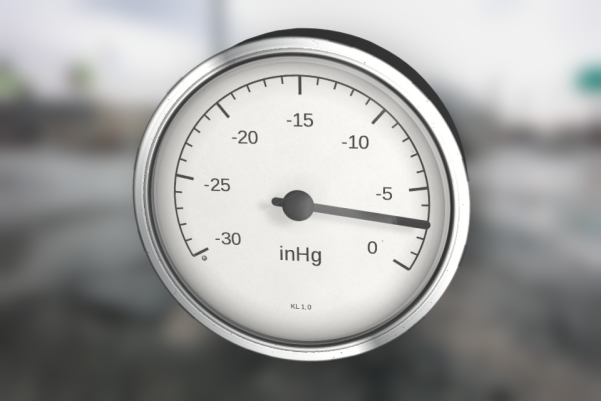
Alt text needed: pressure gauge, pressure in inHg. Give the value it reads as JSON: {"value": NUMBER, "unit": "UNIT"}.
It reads {"value": -3, "unit": "inHg"}
